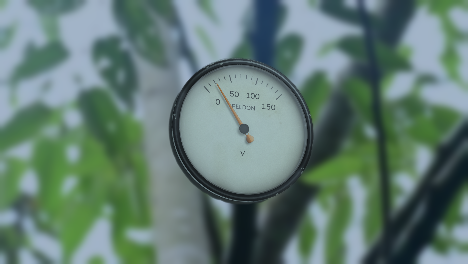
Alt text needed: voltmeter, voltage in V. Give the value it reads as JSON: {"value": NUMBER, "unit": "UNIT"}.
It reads {"value": 20, "unit": "V"}
